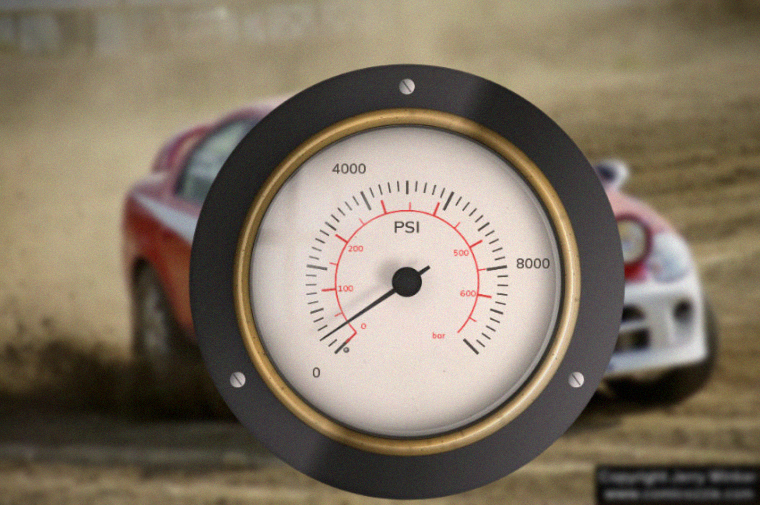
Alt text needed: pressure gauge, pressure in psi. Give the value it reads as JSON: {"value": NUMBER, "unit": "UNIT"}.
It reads {"value": 400, "unit": "psi"}
